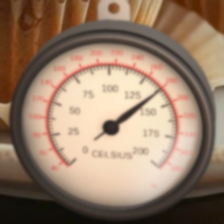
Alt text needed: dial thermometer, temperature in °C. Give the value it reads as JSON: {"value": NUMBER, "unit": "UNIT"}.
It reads {"value": 137.5, "unit": "°C"}
